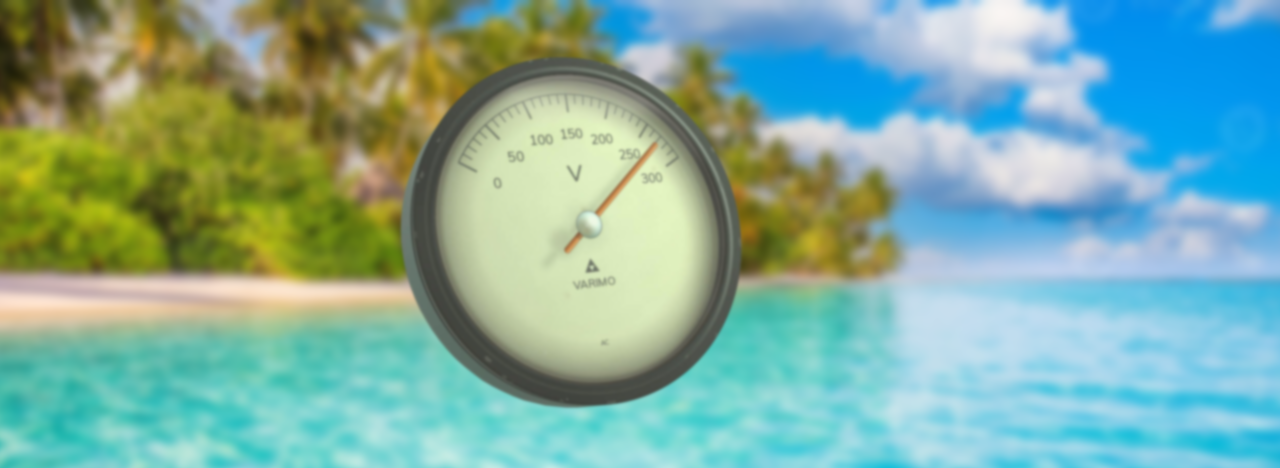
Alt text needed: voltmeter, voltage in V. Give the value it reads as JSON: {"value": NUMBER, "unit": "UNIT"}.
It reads {"value": 270, "unit": "V"}
